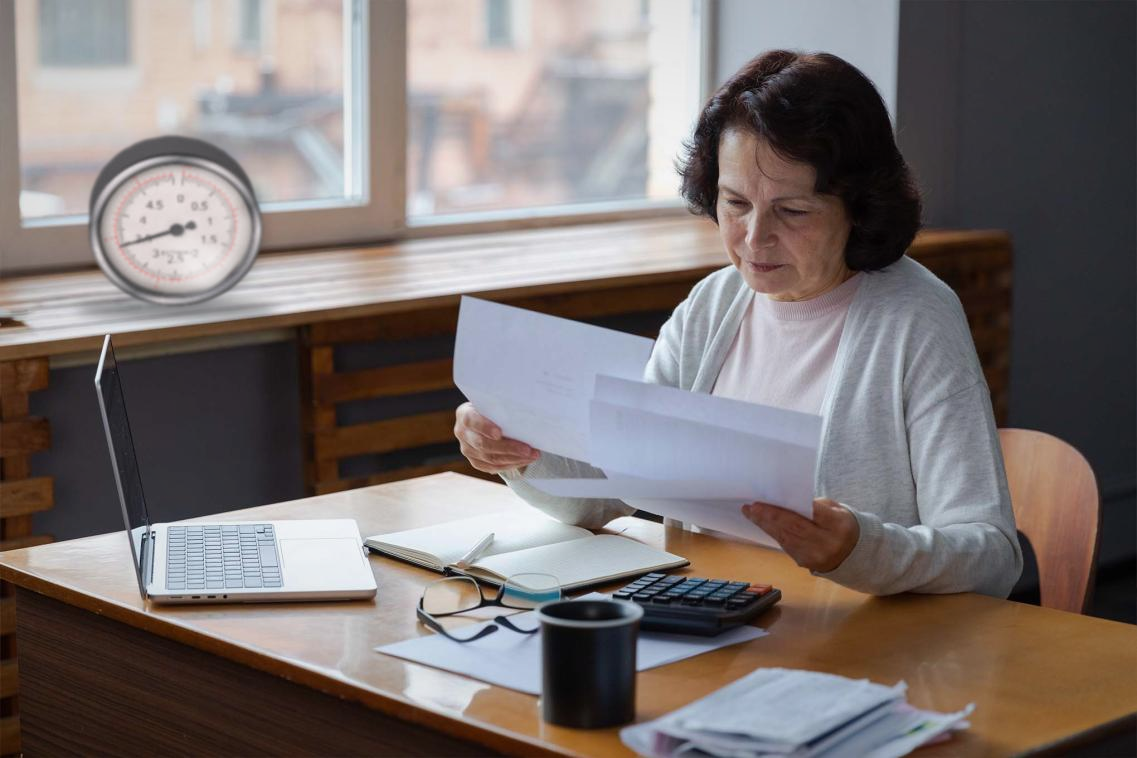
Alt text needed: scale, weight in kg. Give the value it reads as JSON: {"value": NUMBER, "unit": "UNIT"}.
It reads {"value": 3.5, "unit": "kg"}
